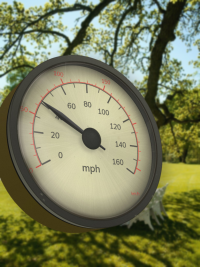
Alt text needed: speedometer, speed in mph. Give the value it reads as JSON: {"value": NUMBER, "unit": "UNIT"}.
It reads {"value": 40, "unit": "mph"}
